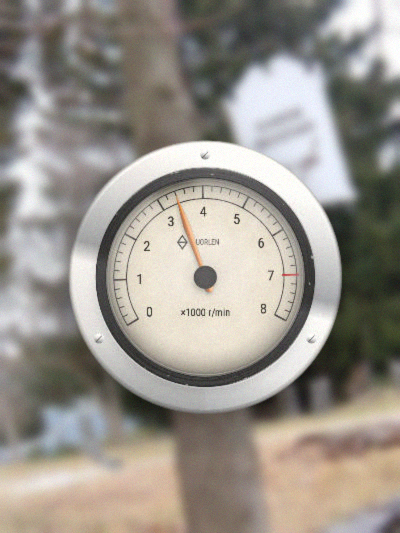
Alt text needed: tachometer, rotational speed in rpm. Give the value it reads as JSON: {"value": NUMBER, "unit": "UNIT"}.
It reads {"value": 3400, "unit": "rpm"}
